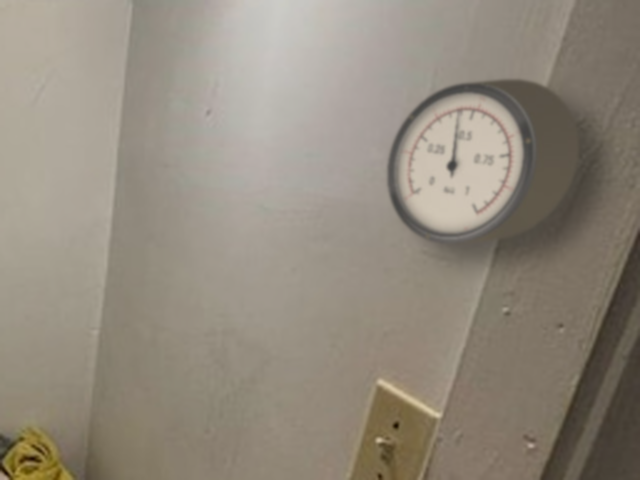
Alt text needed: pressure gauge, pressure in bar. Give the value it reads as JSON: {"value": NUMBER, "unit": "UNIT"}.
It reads {"value": 0.45, "unit": "bar"}
